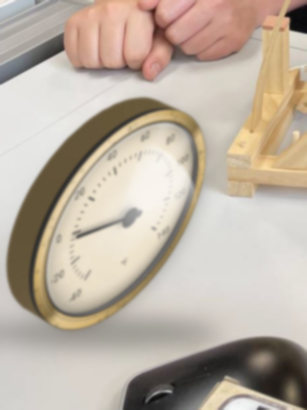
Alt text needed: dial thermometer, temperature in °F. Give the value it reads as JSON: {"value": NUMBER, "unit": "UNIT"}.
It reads {"value": 0, "unit": "°F"}
